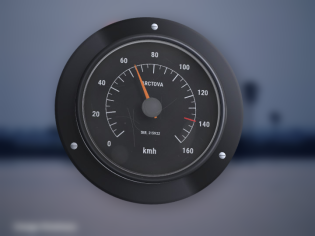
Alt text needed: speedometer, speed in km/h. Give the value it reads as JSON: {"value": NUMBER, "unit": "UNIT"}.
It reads {"value": 65, "unit": "km/h"}
